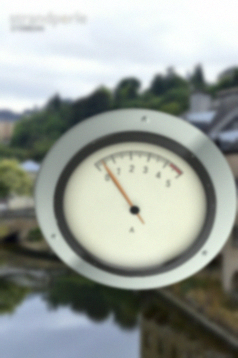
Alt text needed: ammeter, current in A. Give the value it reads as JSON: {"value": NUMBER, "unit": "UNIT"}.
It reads {"value": 0.5, "unit": "A"}
